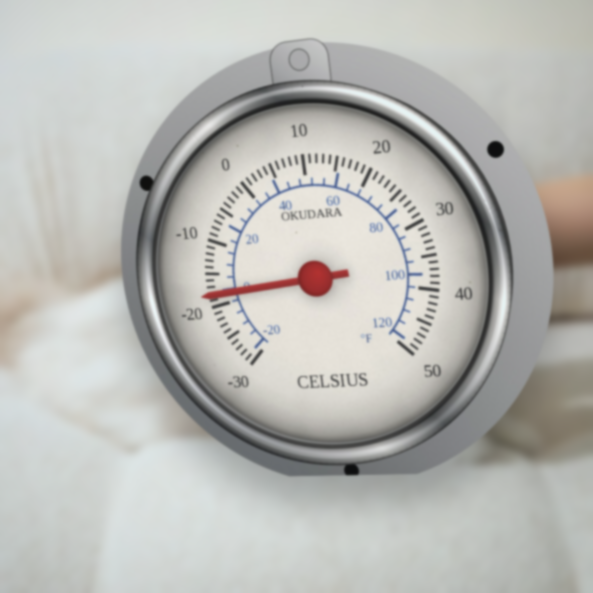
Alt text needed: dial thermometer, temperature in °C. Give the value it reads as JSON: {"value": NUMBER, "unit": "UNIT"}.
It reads {"value": -18, "unit": "°C"}
